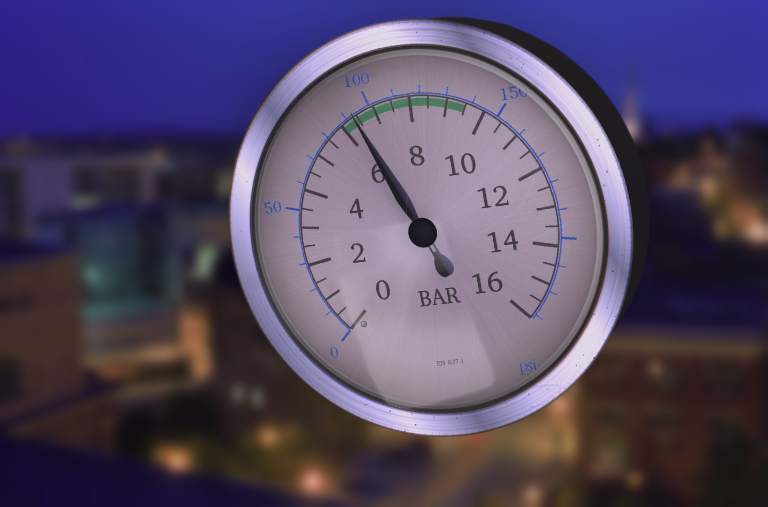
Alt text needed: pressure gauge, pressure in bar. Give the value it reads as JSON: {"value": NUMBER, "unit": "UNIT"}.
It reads {"value": 6.5, "unit": "bar"}
